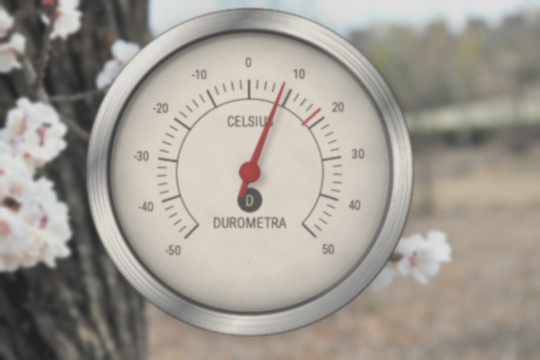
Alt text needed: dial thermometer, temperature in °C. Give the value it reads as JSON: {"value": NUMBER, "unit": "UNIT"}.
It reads {"value": 8, "unit": "°C"}
